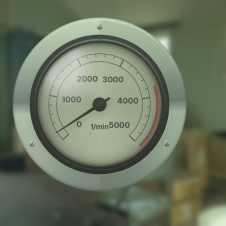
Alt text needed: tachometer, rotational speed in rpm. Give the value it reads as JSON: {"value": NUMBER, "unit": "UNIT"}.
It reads {"value": 200, "unit": "rpm"}
